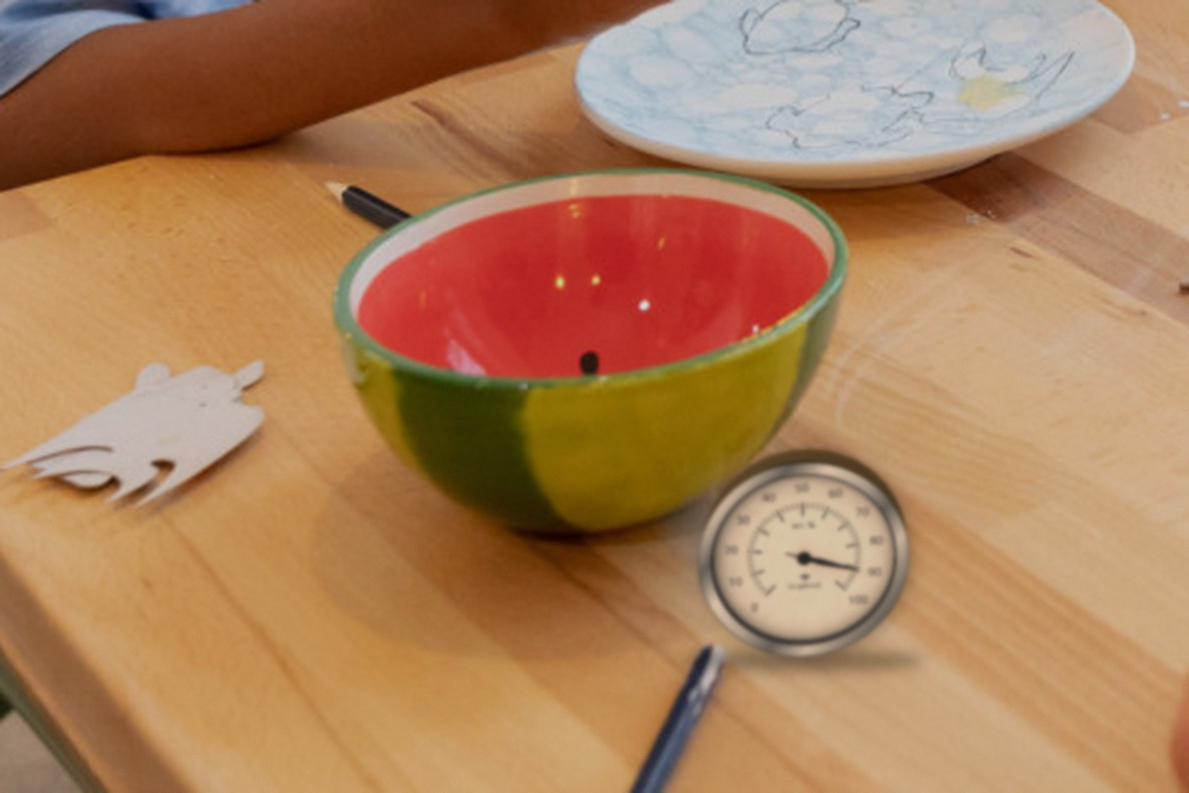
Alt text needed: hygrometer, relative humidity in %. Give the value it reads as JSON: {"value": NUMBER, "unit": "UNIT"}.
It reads {"value": 90, "unit": "%"}
